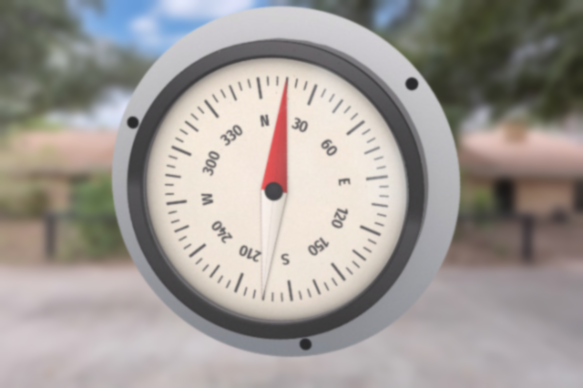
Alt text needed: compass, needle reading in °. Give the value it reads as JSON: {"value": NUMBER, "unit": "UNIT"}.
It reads {"value": 15, "unit": "°"}
